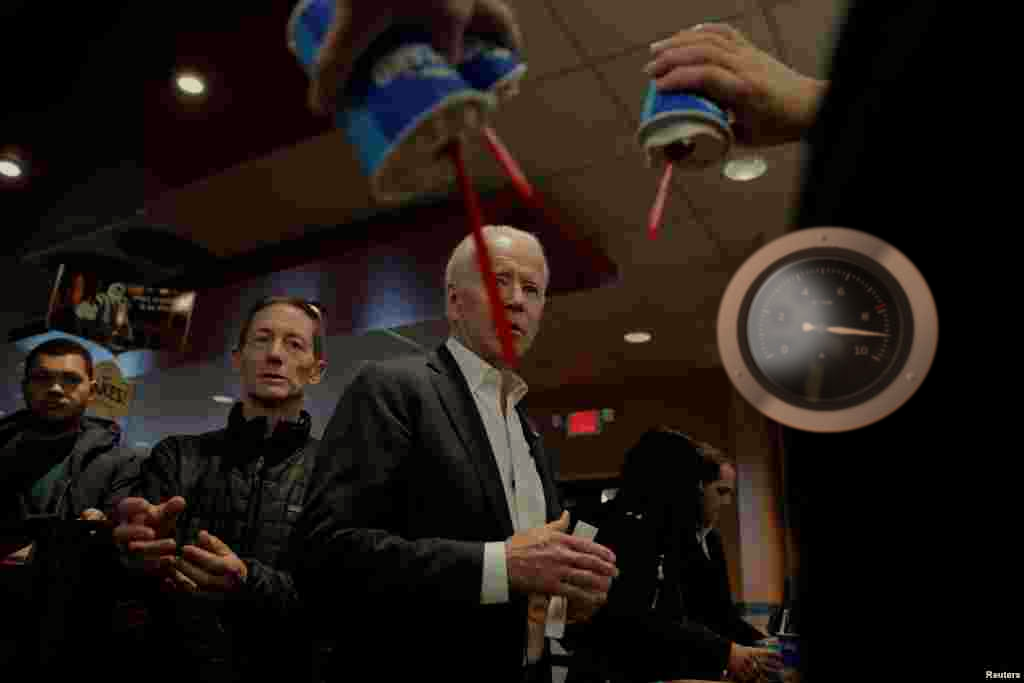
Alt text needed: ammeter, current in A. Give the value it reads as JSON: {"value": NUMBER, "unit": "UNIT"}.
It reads {"value": 9, "unit": "A"}
